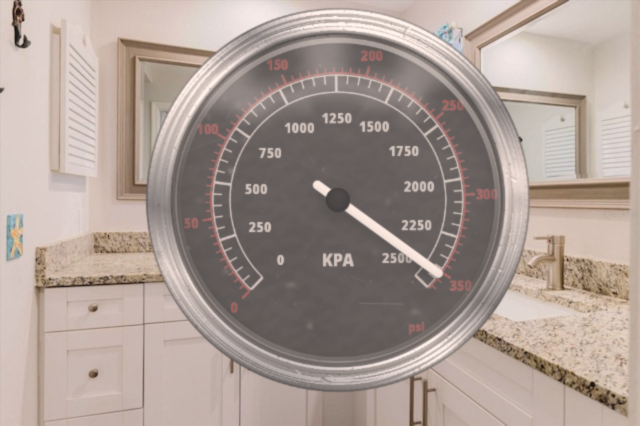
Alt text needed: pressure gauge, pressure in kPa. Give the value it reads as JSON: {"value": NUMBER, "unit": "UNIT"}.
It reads {"value": 2425, "unit": "kPa"}
